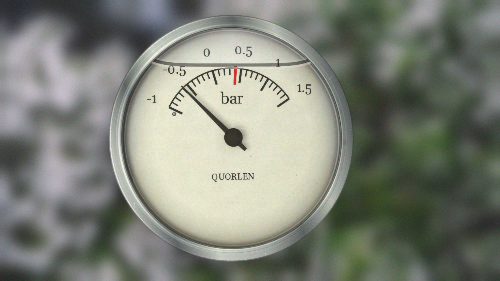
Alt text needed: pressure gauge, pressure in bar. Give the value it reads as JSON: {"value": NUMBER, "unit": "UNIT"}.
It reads {"value": -0.6, "unit": "bar"}
